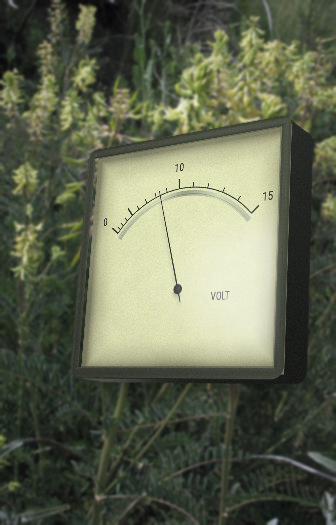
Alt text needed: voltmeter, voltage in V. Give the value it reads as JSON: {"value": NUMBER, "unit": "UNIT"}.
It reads {"value": 8.5, "unit": "V"}
